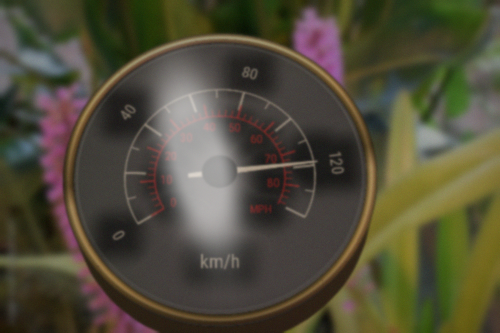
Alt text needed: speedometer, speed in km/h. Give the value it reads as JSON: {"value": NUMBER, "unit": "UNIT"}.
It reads {"value": 120, "unit": "km/h"}
